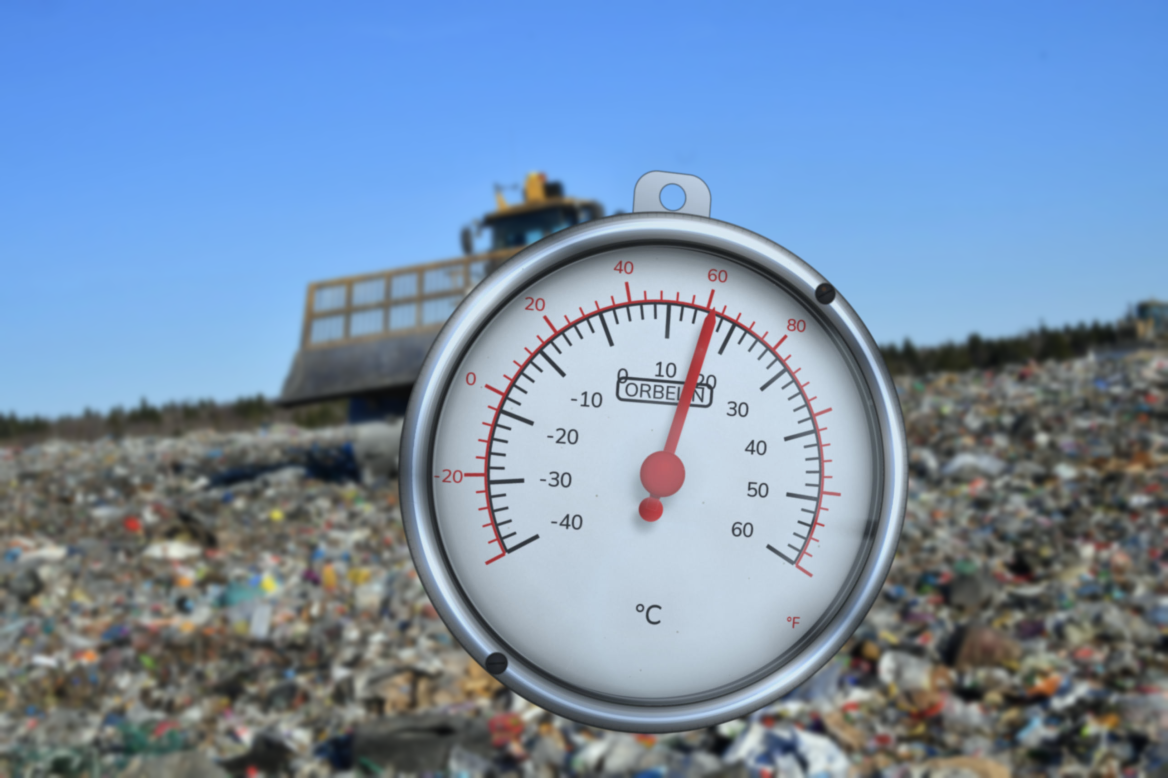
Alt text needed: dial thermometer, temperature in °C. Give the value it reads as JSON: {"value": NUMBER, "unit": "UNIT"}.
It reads {"value": 16, "unit": "°C"}
